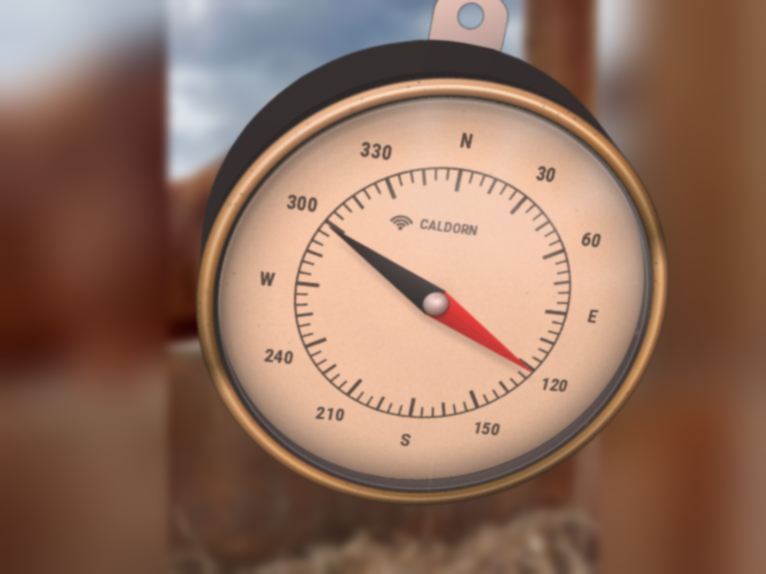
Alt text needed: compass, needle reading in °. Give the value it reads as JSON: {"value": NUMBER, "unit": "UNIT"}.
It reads {"value": 120, "unit": "°"}
